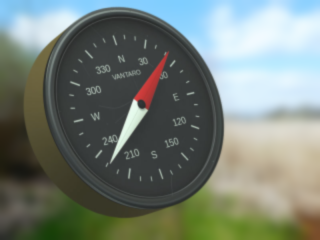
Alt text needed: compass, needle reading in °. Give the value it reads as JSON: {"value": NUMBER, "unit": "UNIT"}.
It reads {"value": 50, "unit": "°"}
